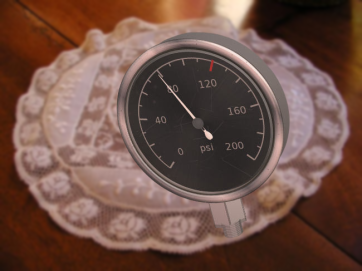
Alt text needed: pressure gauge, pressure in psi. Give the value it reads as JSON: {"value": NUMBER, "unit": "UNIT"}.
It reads {"value": 80, "unit": "psi"}
